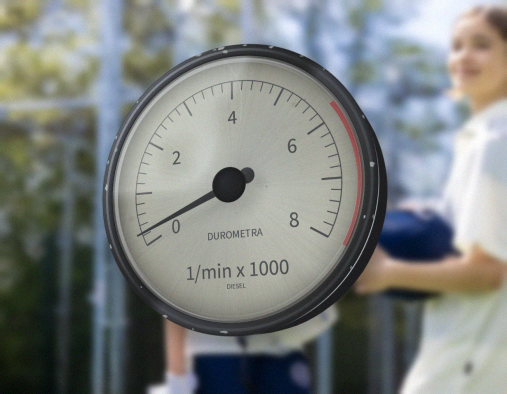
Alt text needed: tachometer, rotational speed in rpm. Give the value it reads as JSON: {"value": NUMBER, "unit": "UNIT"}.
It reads {"value": 200, "unit": "rpm"}
